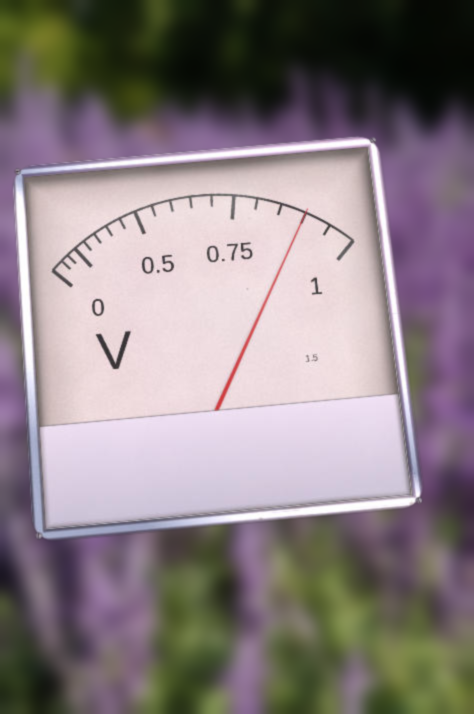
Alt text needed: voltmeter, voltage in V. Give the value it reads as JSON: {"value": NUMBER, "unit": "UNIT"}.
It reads {"value": 0.9, "unit": "V"}
